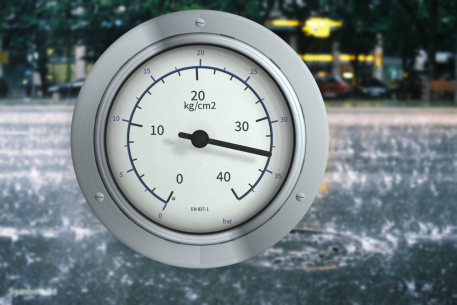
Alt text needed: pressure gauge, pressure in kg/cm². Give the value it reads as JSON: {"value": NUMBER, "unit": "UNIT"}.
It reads {"value": 34, "unit": "kg/cm²"}
